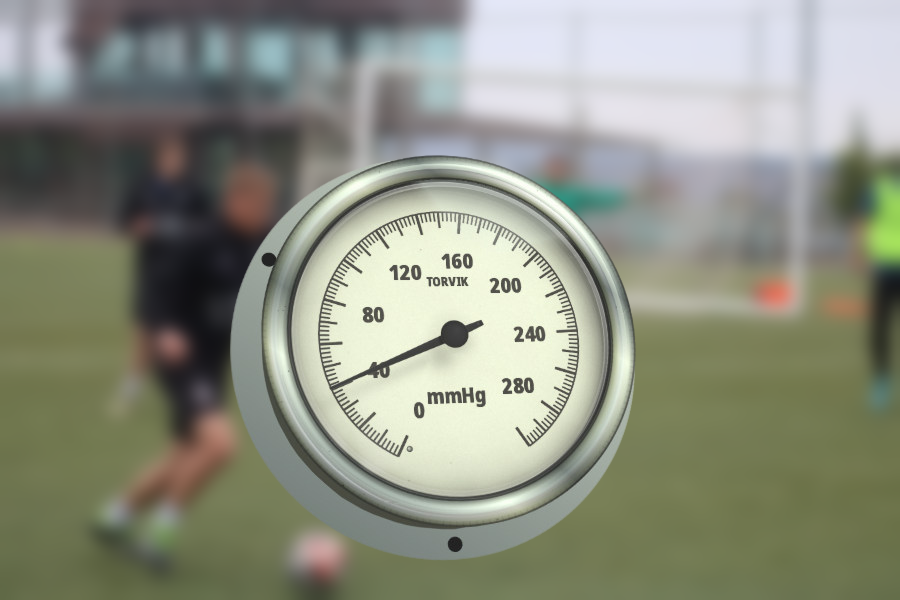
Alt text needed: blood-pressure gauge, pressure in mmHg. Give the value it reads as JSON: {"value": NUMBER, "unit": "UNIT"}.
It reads {"value": 40, "unit": "mmHg"}
